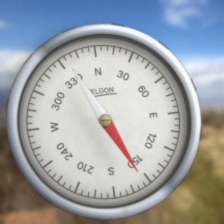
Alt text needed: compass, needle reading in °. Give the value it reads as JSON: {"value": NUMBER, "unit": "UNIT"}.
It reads {"value": 155, "unit": "°"}
